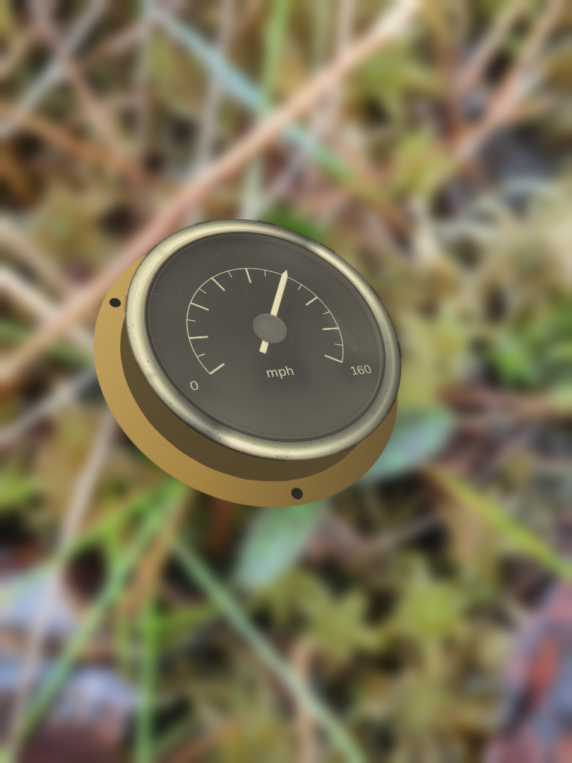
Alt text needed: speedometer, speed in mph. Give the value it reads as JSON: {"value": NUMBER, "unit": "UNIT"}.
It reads {"value": 100, "unit": "mph"}
